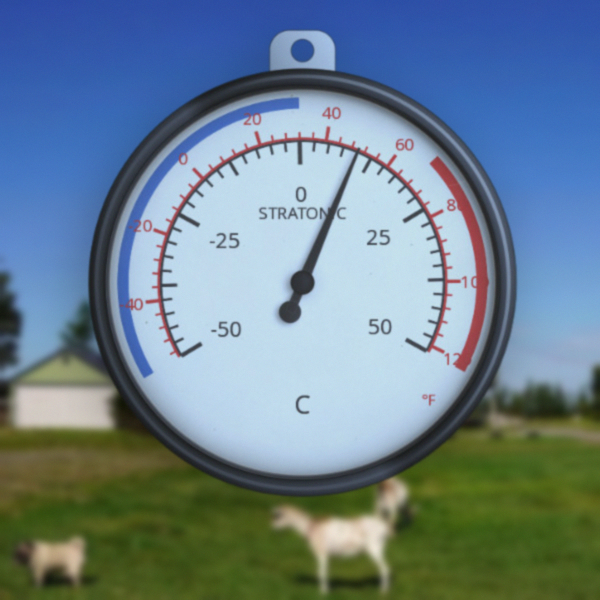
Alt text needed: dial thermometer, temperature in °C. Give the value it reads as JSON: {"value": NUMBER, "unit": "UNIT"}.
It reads {"value": 10, "unit": "°C"}
